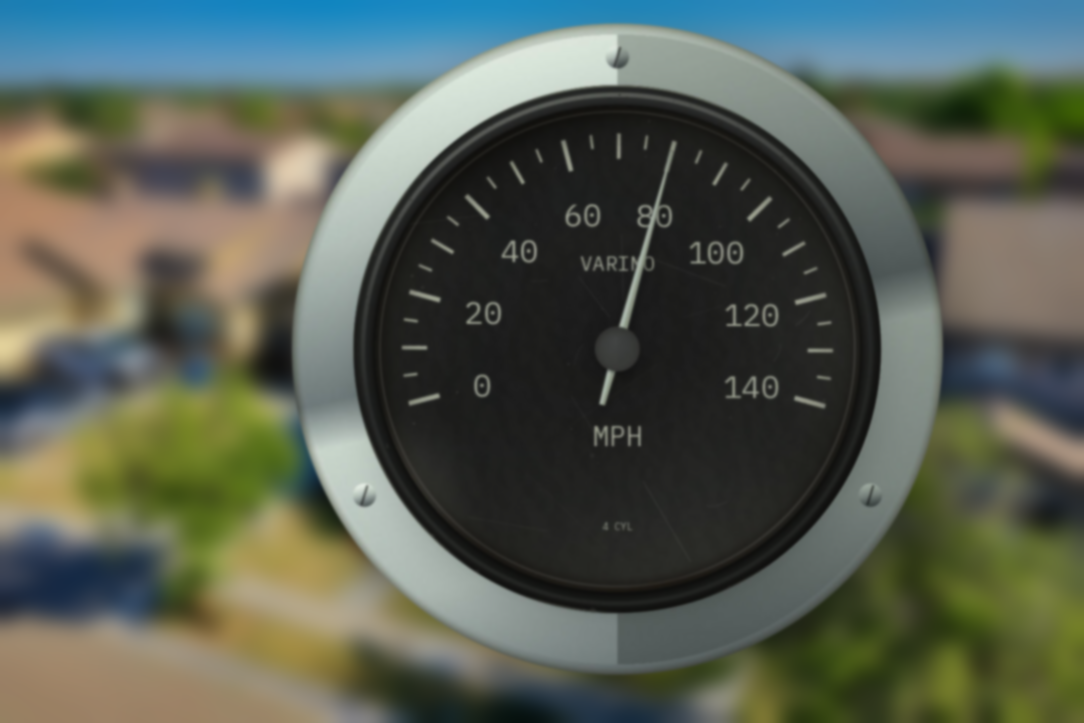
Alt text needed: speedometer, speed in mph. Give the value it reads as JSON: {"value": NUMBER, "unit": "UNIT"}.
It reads {"value": 80, "unit": "mph"}
